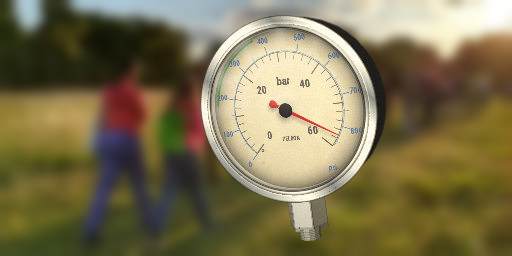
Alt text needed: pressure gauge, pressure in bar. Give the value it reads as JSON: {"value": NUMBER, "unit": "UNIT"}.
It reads {"value": 57, "unit": "bar"}
